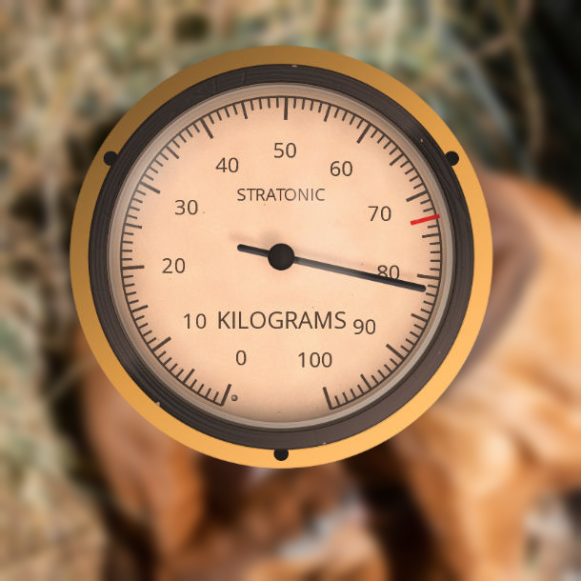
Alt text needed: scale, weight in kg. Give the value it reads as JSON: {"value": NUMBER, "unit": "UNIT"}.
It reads {"value": 81.5, "unit": "kg"}
